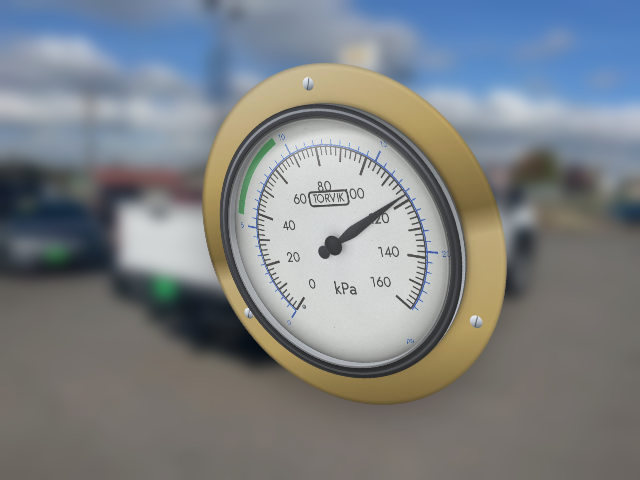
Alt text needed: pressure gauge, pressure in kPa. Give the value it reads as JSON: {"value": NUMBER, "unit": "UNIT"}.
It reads {"value": 118, "unit": "kPa"}
